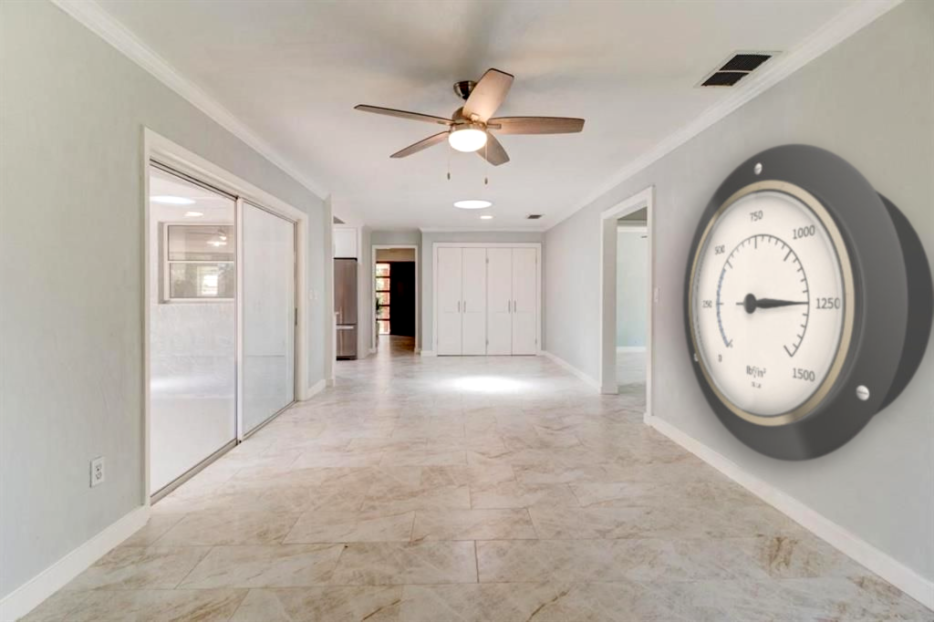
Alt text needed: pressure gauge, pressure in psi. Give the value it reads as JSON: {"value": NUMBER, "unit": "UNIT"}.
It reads {"value": 1250, "unit": "psi"}
